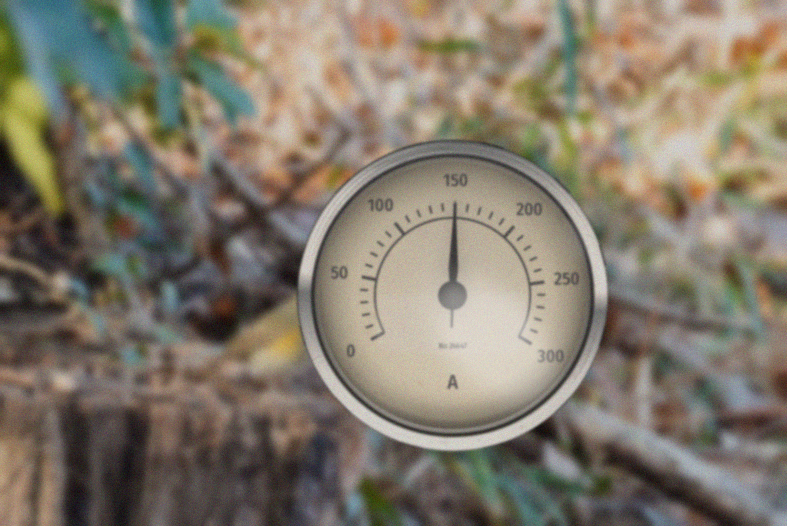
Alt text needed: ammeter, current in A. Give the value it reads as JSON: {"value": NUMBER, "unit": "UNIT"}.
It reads {"value": 150, "unit": "A"}
